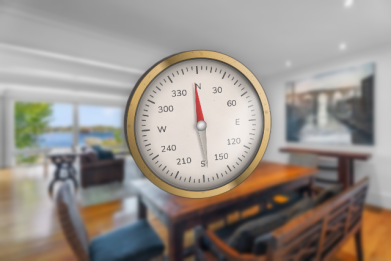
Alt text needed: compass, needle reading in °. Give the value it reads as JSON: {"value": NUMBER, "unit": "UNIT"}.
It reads {"value": 355, "unit": "°"}
